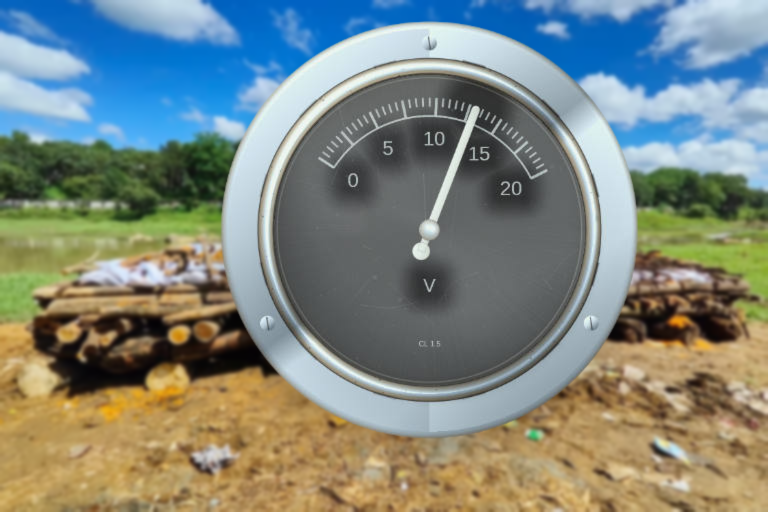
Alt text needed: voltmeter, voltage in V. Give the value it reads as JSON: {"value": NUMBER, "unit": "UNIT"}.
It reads {"value": 13, "unit": "V"}
